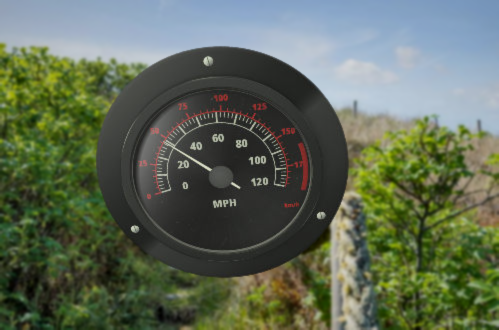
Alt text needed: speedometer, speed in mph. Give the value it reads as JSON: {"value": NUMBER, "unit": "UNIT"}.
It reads {"value": 30, "unit": "mph"}
